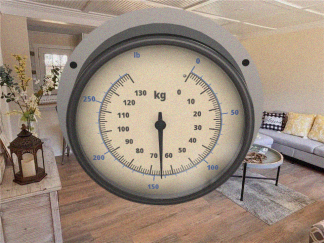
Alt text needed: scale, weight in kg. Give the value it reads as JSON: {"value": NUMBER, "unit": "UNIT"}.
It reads {"value": 65, "unit": "kg"}
